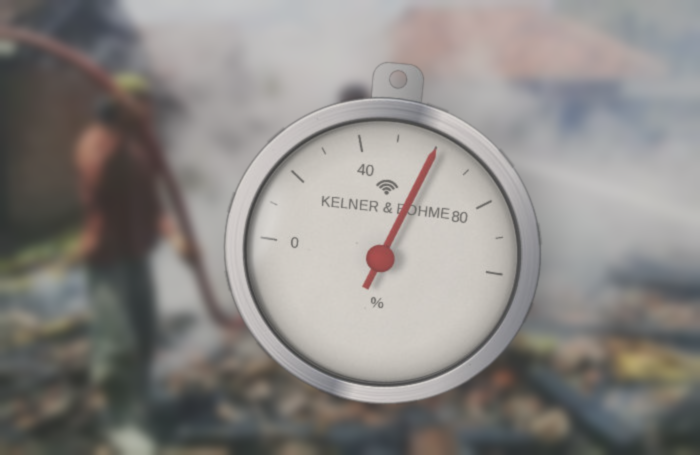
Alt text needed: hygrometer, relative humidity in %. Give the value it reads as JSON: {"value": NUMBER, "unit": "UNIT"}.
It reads {"value": 60, "unit": "%"}
